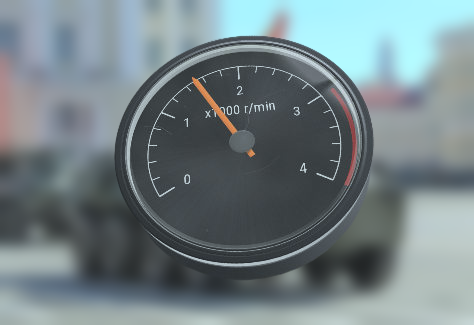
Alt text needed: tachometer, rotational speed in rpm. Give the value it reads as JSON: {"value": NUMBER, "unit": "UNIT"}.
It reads {"value": 1500, "unit": "rpm"}
